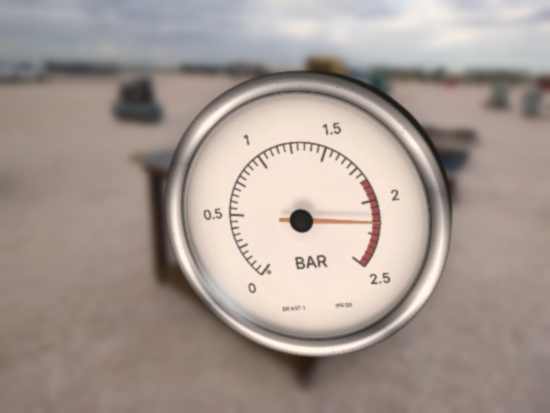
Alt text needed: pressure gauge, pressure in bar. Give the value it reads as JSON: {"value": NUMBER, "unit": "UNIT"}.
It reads {"value": 2.15, "unit": "bar"}
